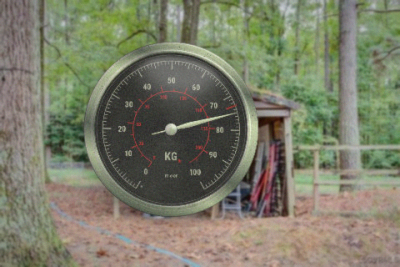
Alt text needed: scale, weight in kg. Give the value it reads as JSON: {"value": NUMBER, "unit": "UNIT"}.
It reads {"value": 75, "unit": "kg"}
